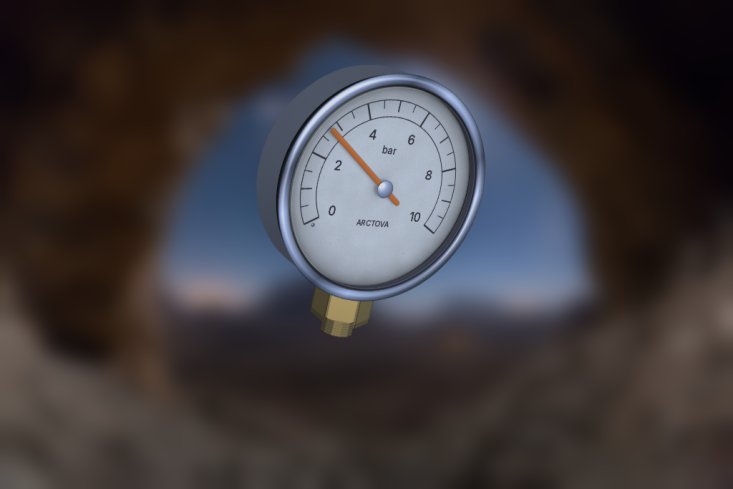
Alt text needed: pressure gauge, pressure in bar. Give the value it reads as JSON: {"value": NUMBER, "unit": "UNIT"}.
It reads {"value": 2.75, "unit": "bar"}
